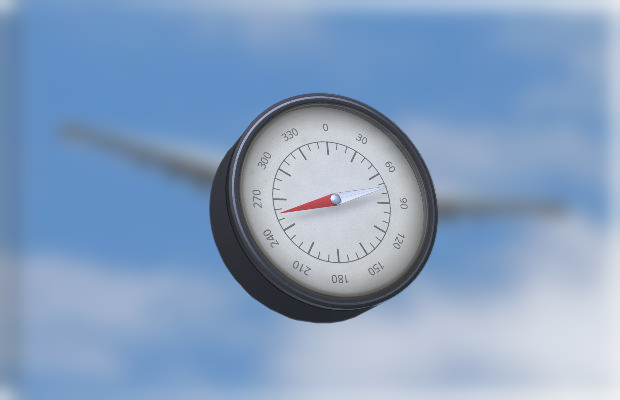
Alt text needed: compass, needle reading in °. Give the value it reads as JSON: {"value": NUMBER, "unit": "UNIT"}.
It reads {"value": 255, "unit": "°"}
